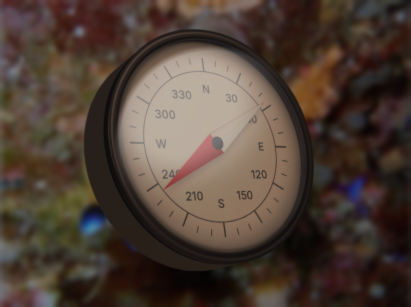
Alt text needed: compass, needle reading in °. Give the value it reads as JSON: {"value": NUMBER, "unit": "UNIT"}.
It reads {"value": 235, "unit": "°"}
